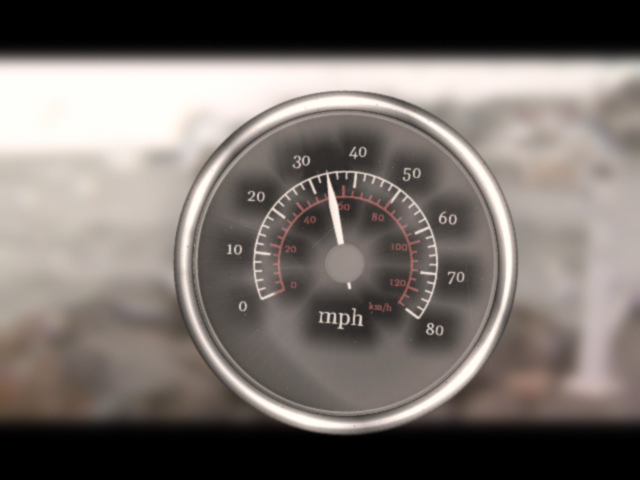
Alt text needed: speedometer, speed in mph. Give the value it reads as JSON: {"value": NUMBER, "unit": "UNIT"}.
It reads {"value": 34, "unit": "mph"}
